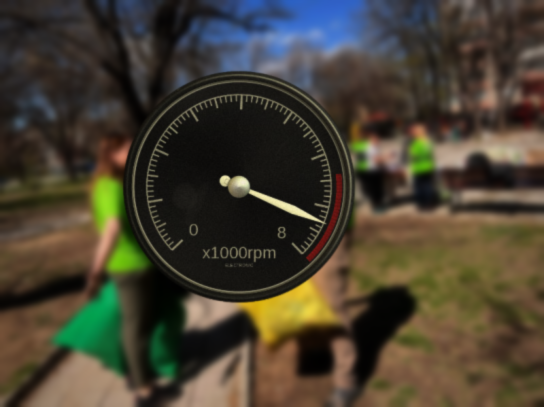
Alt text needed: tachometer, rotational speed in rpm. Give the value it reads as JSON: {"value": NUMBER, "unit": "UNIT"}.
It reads {"value": 7300, "unit": "rpm"}
